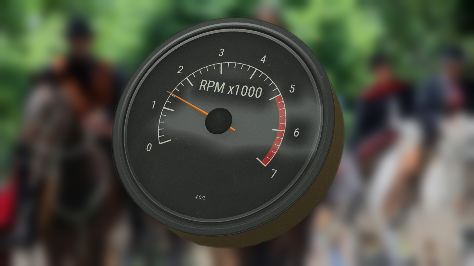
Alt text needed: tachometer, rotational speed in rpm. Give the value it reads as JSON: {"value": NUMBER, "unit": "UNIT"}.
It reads {"value": 1400, "unit": "rpm"}
